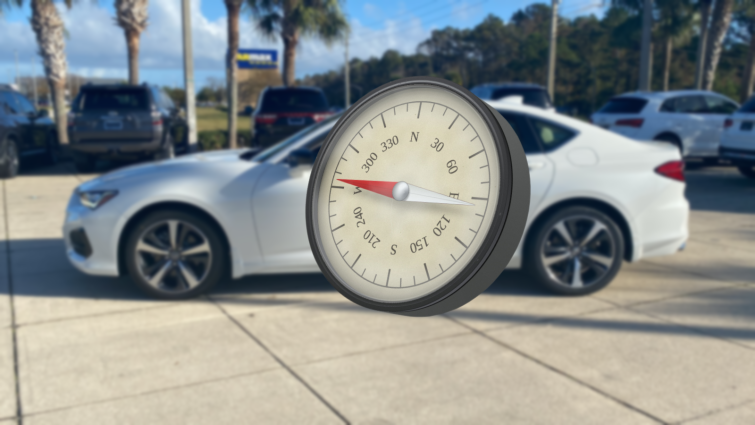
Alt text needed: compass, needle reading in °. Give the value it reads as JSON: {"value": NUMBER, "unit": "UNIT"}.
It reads {"value": 275, "unit": "°"}
